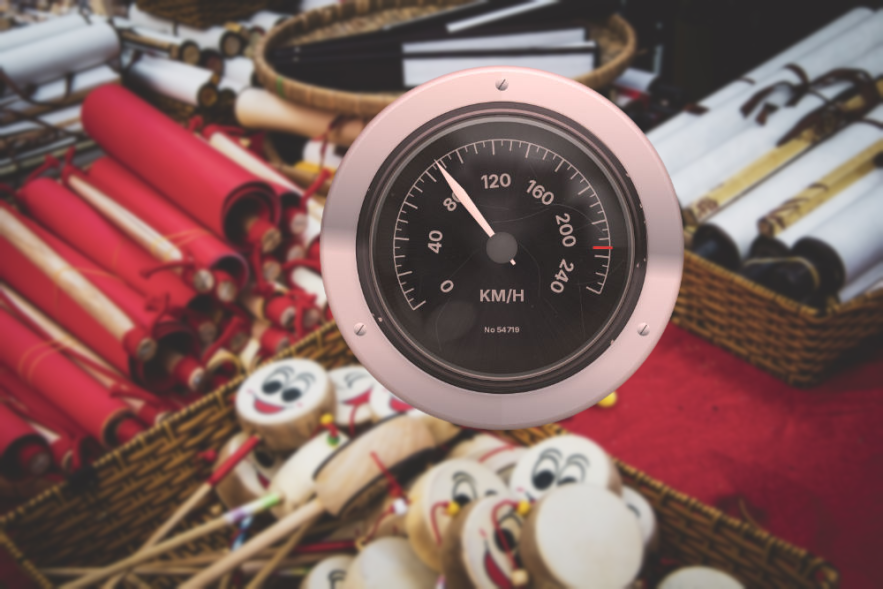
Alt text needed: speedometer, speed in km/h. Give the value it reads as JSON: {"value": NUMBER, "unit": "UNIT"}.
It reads {"value": 87.5, "unit": "km/h"}
